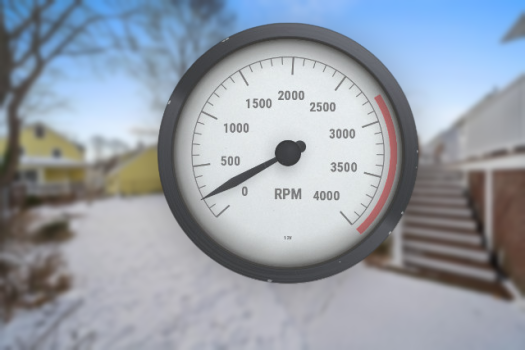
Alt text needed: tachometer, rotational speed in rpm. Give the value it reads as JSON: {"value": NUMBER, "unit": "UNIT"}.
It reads {"value": 200, "unit": "rpm"}
